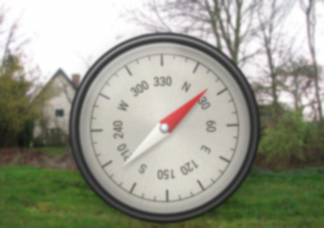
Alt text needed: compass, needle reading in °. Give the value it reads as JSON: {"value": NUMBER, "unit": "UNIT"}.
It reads {"value": 20, "unit": "°"}
